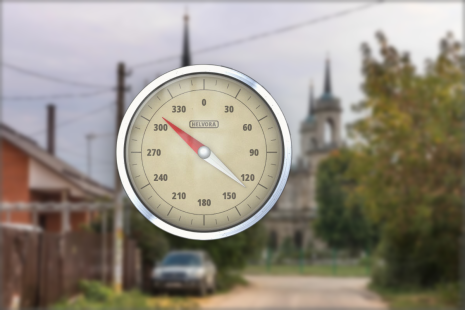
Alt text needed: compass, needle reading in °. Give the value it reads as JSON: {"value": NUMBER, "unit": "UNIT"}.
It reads {"value": 310, "unit": "°"}
